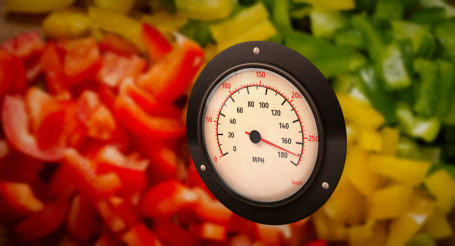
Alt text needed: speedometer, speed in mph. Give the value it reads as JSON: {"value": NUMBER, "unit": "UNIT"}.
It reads {"value": 170, "unit": "mph"}
